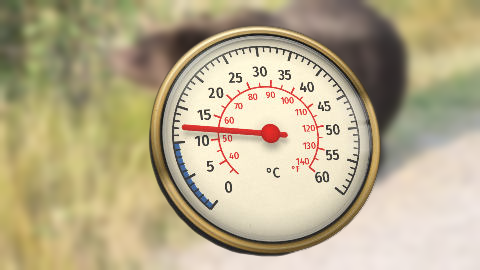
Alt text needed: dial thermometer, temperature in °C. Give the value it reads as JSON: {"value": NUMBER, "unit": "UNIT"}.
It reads {"value": 12, "unit": "°C"}
